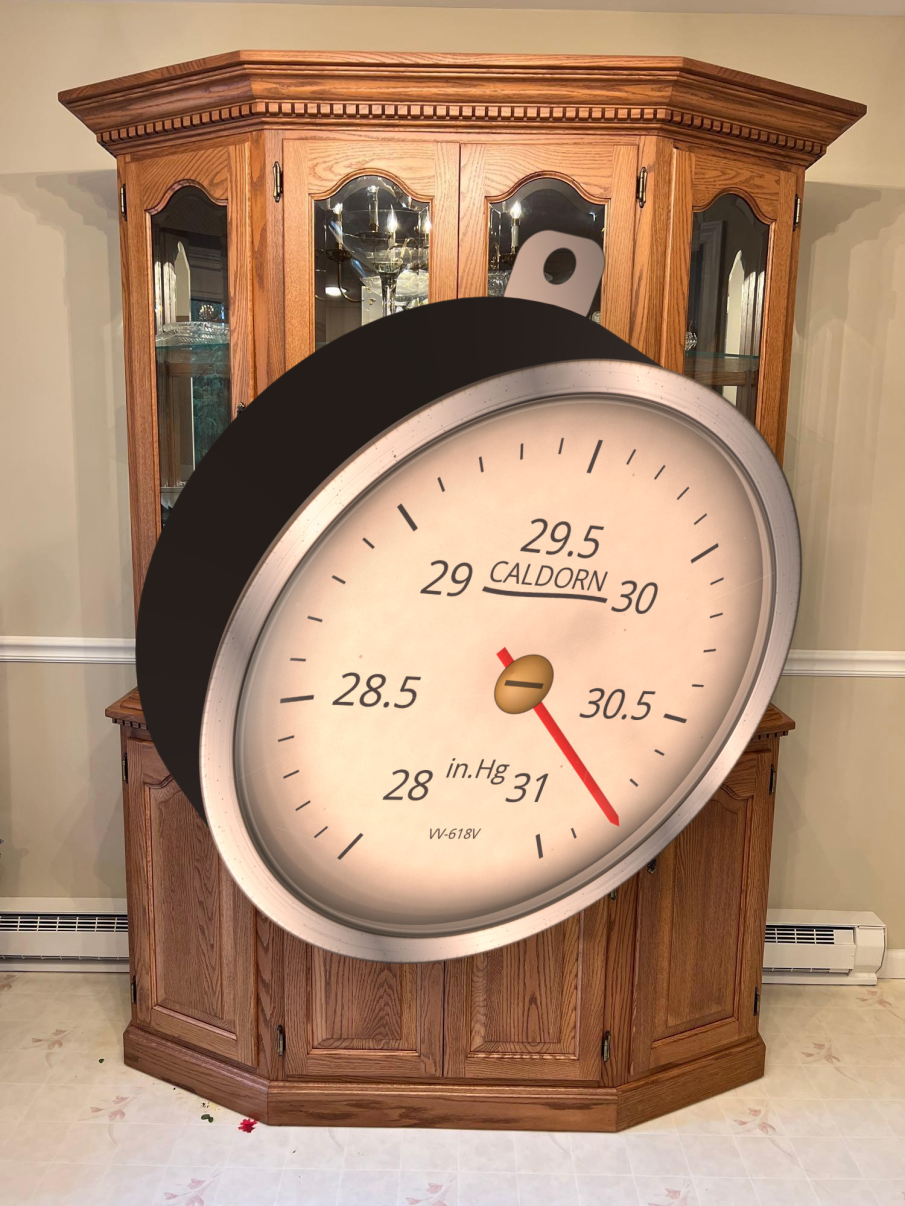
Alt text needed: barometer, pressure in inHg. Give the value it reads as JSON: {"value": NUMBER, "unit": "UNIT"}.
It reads {"value": 30.8, "unit": "inHg"}
